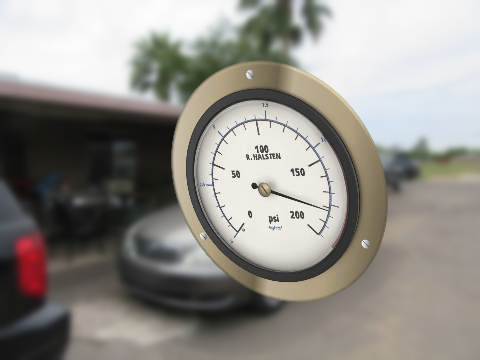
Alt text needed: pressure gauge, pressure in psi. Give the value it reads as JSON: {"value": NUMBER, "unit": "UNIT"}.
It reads {"value": 180, "unit": "psi"}
